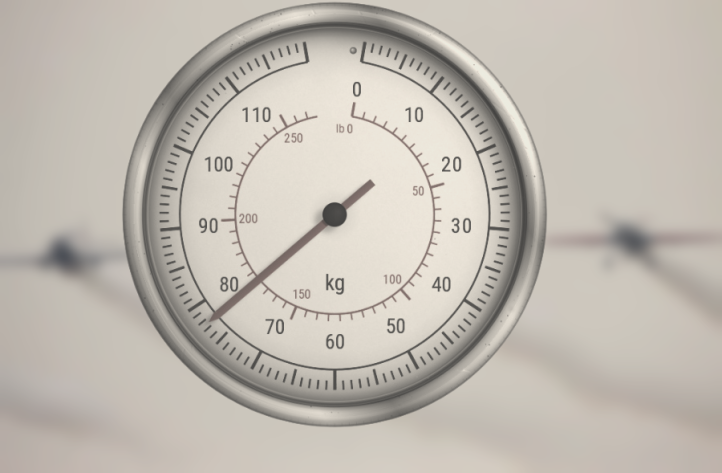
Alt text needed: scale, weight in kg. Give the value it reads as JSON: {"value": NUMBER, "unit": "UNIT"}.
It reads {"value": 77.5, "unit": "kg"}
